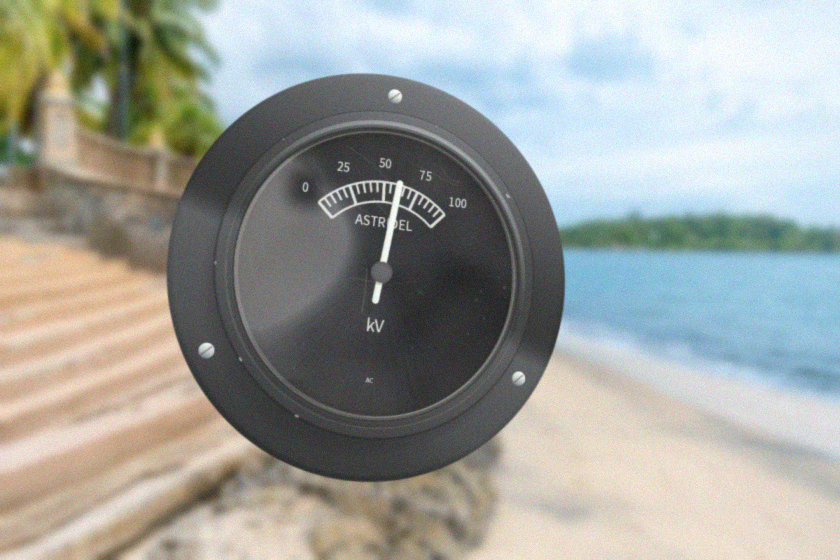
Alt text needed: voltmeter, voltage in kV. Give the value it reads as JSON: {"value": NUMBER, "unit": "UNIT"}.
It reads {"value": 60, "unit": "kV"}
